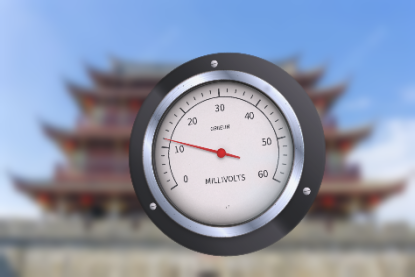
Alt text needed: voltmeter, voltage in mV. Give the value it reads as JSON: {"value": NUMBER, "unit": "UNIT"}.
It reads {"value": 12, "unit": "mV"}
